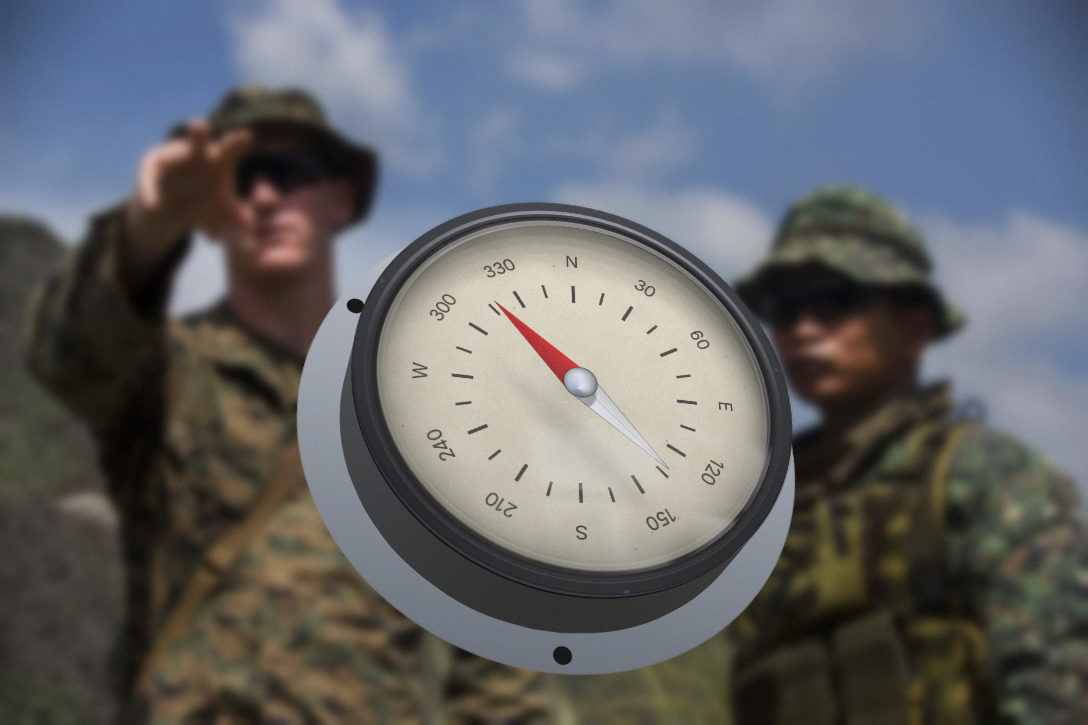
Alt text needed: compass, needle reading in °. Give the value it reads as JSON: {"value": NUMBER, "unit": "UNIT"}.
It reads {"value": 315, "unit": "°"}
